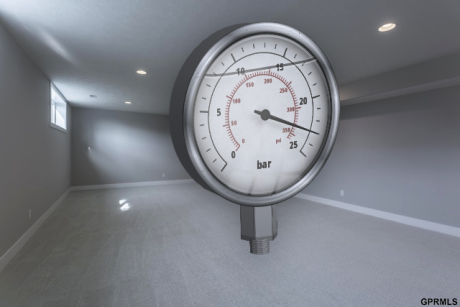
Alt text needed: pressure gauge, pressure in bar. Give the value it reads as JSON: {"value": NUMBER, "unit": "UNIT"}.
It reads {"value": 23, "unit": "bar"}
